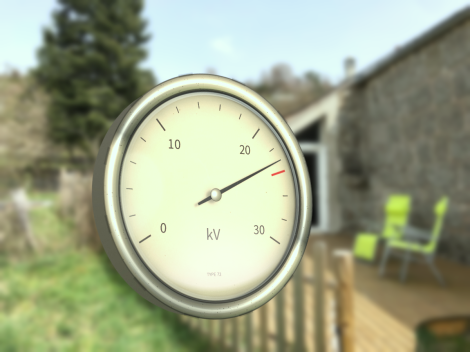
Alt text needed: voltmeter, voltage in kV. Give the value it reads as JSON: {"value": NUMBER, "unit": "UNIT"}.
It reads {"value": 23, "unit": "kV"}
